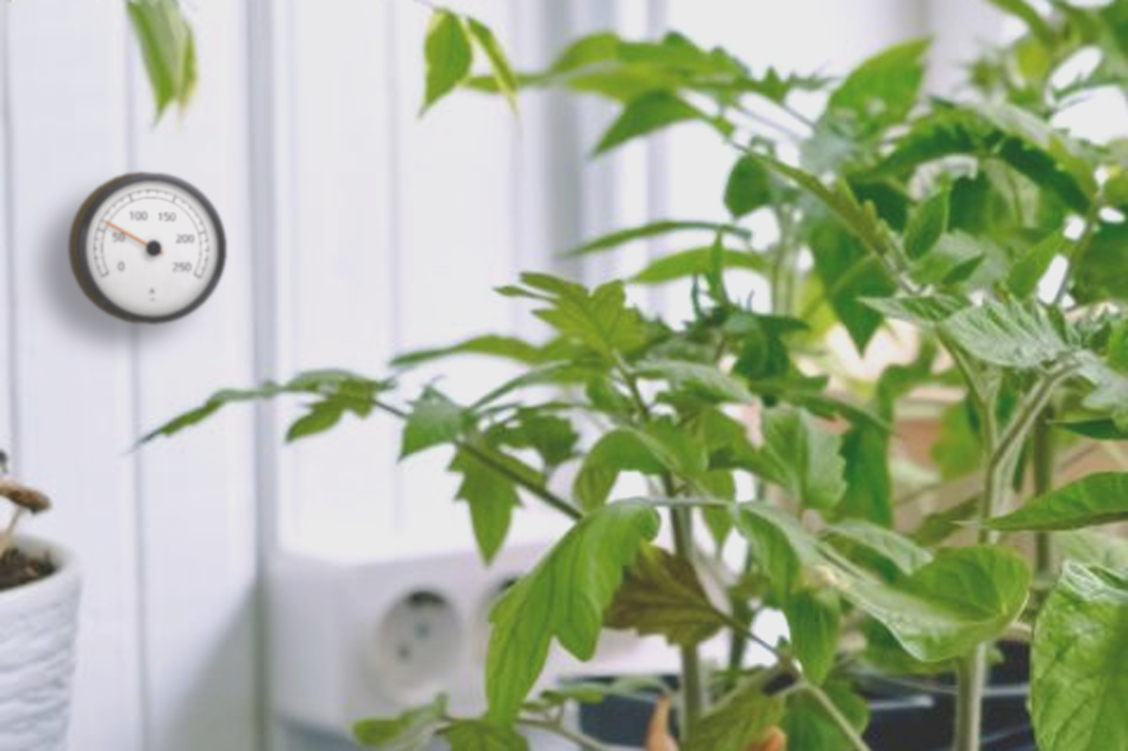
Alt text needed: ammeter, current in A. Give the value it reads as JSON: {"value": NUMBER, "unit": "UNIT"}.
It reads {"value": 60, "unit": "A"}
